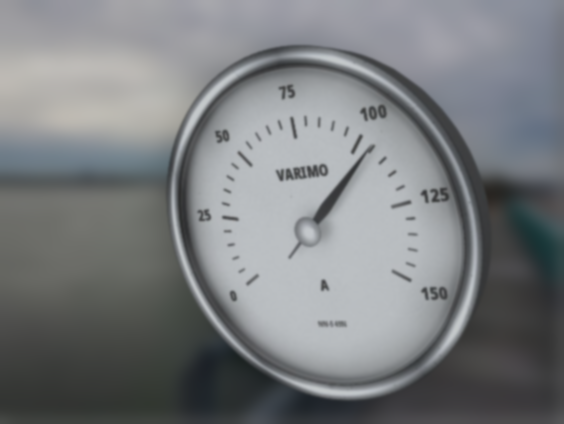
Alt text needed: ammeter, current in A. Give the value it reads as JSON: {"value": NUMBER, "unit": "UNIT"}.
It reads {"value": 105, "unit": "A"}
